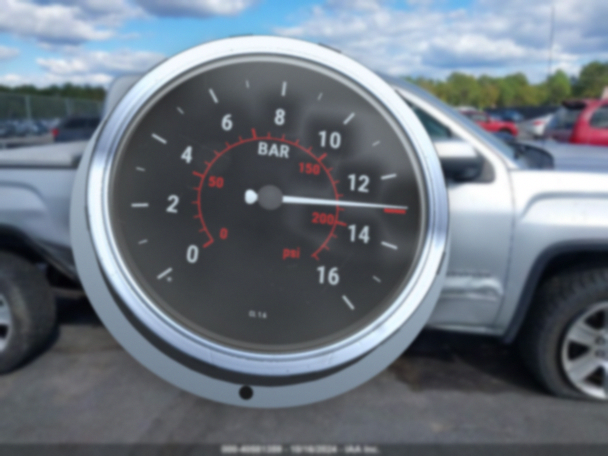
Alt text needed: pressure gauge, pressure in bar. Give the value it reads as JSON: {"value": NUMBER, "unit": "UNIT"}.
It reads {"value": 13, "unit": "bar"}
